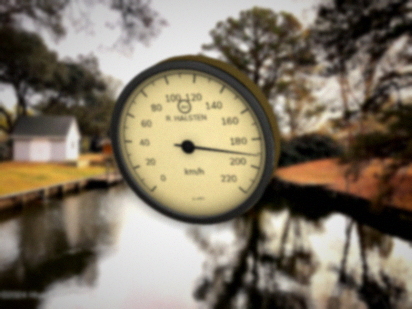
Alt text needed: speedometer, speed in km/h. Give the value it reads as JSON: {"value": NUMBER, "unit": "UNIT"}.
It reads {"value": 190, "unit": "km/h"}
